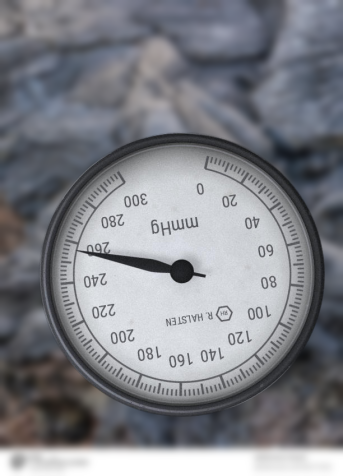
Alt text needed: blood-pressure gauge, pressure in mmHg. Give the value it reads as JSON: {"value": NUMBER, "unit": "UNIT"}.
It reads {"value": 256, "unit": "mmHg"}
